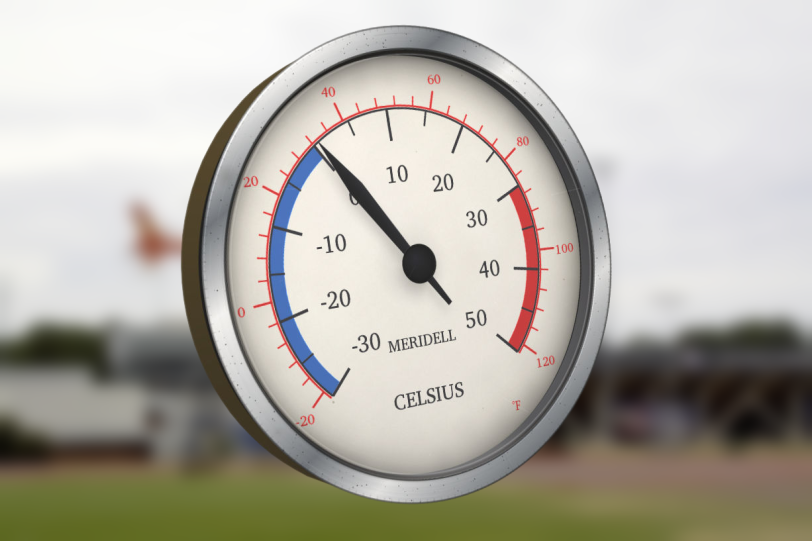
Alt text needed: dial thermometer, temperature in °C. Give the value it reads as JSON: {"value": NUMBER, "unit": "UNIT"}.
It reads {"value": 0, "unit": "°C"}
